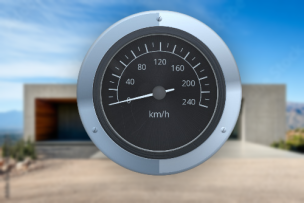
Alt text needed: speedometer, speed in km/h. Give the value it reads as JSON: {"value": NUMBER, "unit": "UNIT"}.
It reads {"value": 0, "unit": "km/h"}
